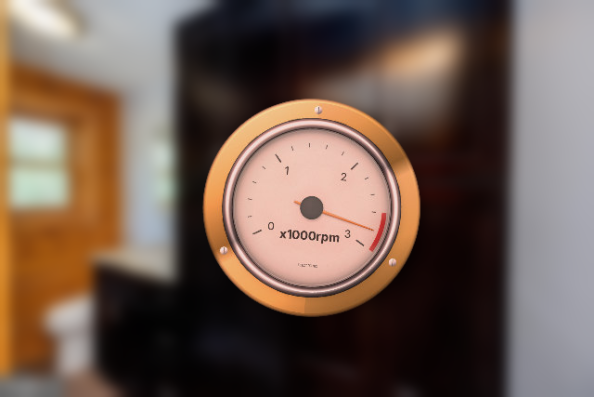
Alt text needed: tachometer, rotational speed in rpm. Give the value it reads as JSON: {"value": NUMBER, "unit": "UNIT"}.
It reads {"value": 2800, "unit": "rpm"}
